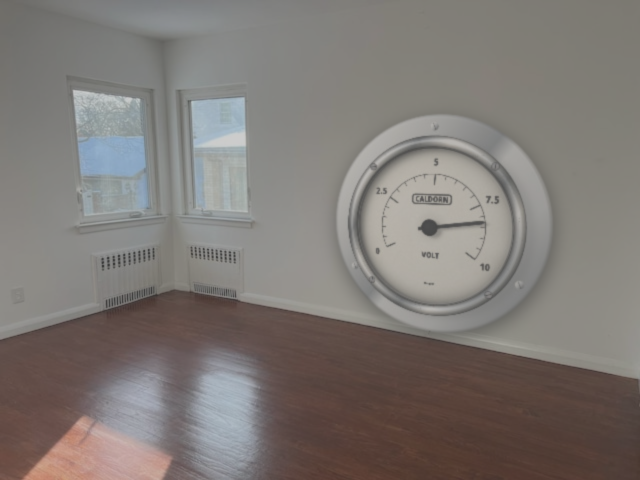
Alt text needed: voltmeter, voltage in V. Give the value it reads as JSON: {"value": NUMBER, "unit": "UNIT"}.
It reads {"value": 8.25, "unit": "V"}
